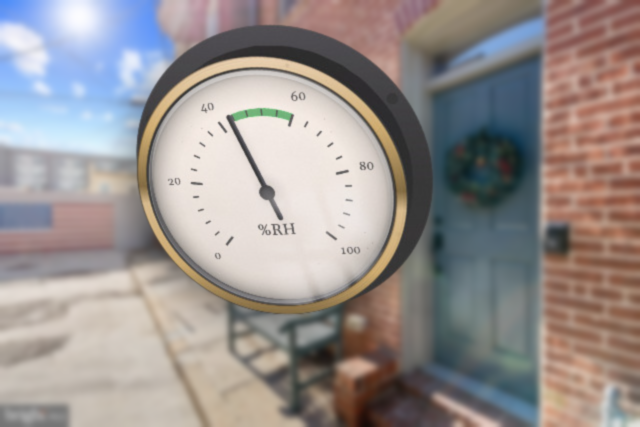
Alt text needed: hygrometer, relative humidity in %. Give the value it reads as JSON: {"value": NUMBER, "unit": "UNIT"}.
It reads {"value": 44, "unit": "%"}
